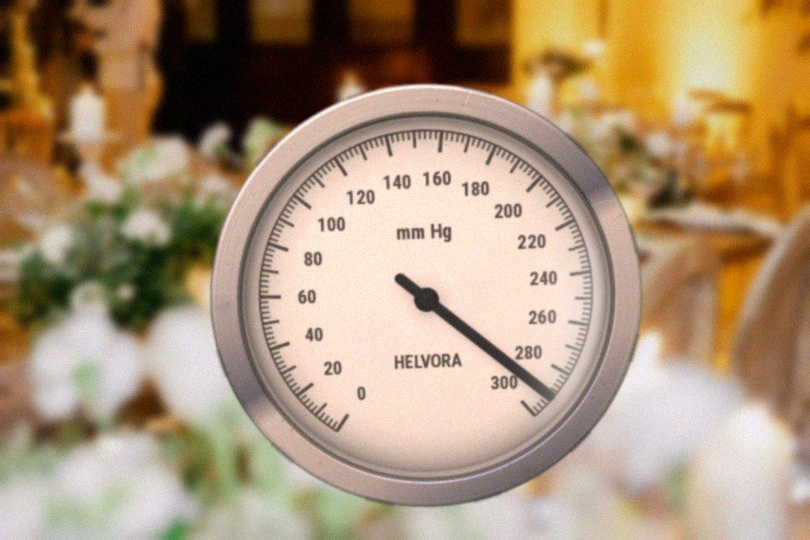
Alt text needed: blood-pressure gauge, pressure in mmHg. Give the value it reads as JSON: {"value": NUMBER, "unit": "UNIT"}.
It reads {"value": 290, "unit": "mmHg"}
